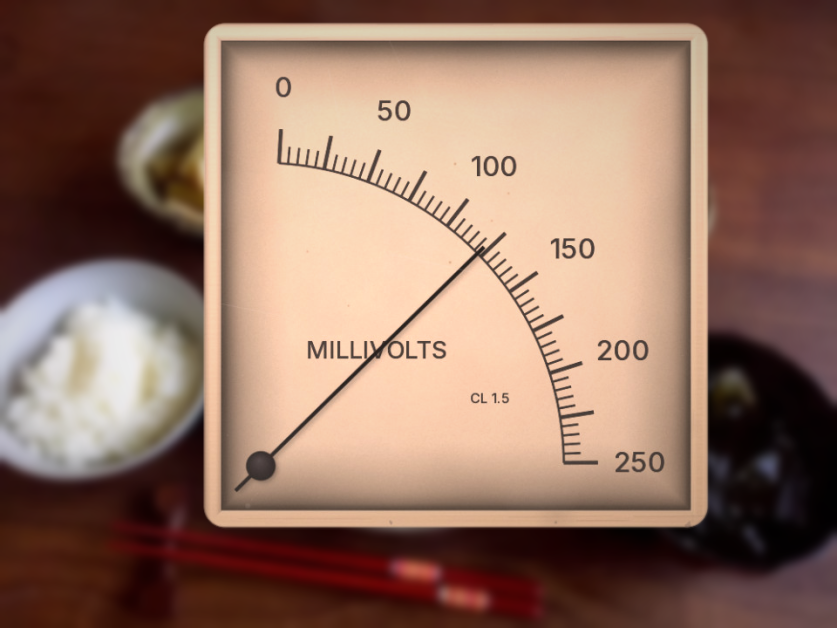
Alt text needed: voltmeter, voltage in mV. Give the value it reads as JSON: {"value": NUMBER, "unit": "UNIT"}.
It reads {"value": 122.5, "unit": "mV"}
